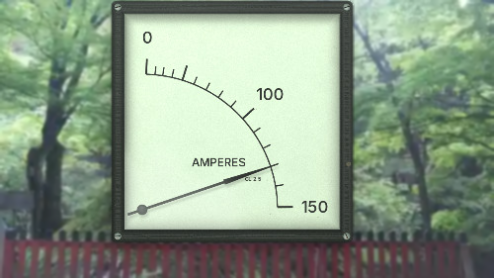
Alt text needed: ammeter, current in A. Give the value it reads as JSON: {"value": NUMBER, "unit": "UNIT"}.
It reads {"value": 130, "unit": "A"}
